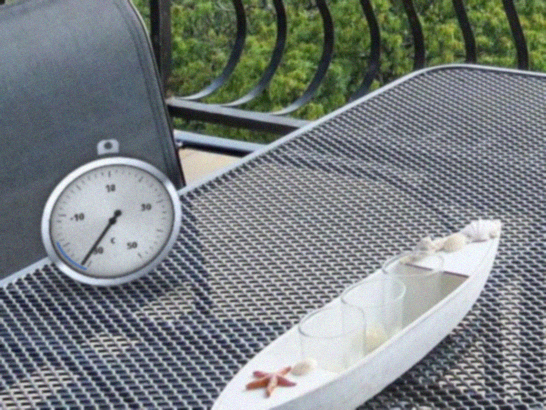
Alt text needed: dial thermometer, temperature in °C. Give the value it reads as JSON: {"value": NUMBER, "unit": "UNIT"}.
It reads {"value": -28, "unit": "°C"}
